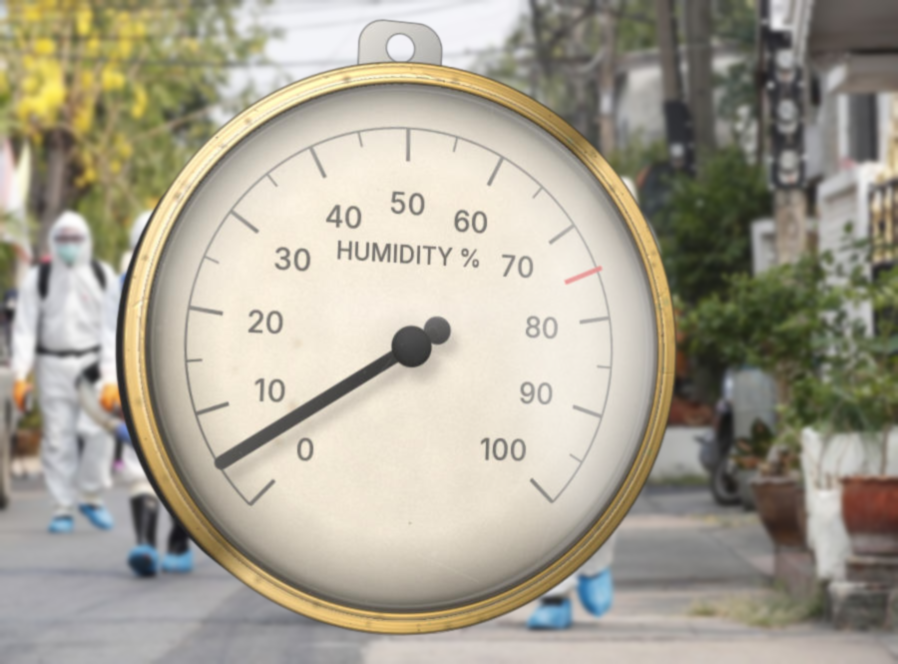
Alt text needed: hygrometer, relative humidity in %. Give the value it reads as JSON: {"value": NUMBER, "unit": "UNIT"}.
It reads {"value": 5, "unit": "%"}
